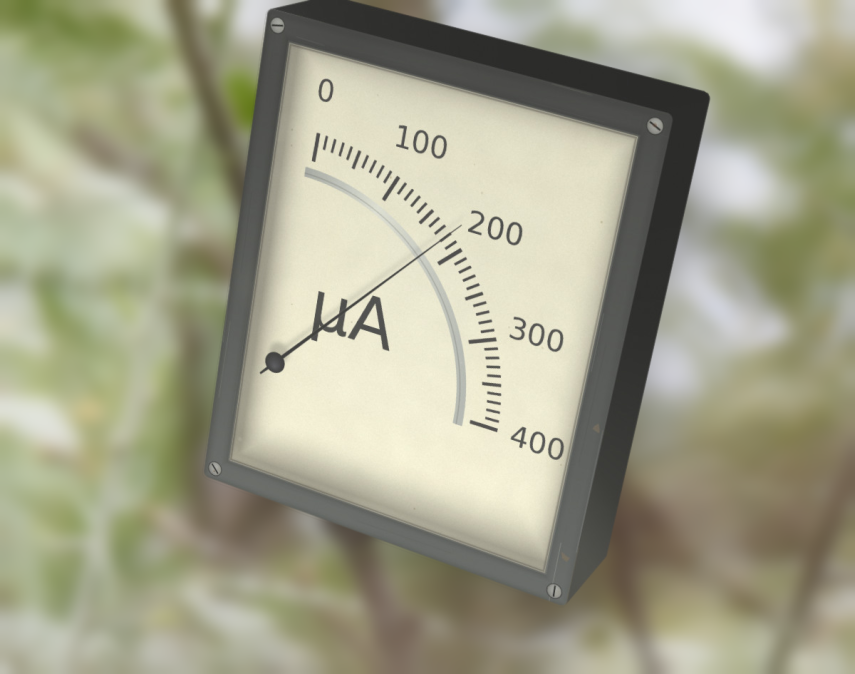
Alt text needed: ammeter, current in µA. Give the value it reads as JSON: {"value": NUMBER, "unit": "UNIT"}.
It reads {"value": 180, "unit": "µA"}
